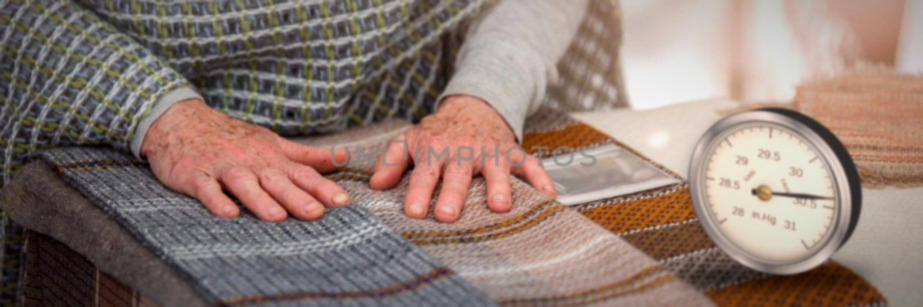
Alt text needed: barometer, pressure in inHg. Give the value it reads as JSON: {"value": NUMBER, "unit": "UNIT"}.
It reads {"value": 30.4, "unit": "inHg"}
